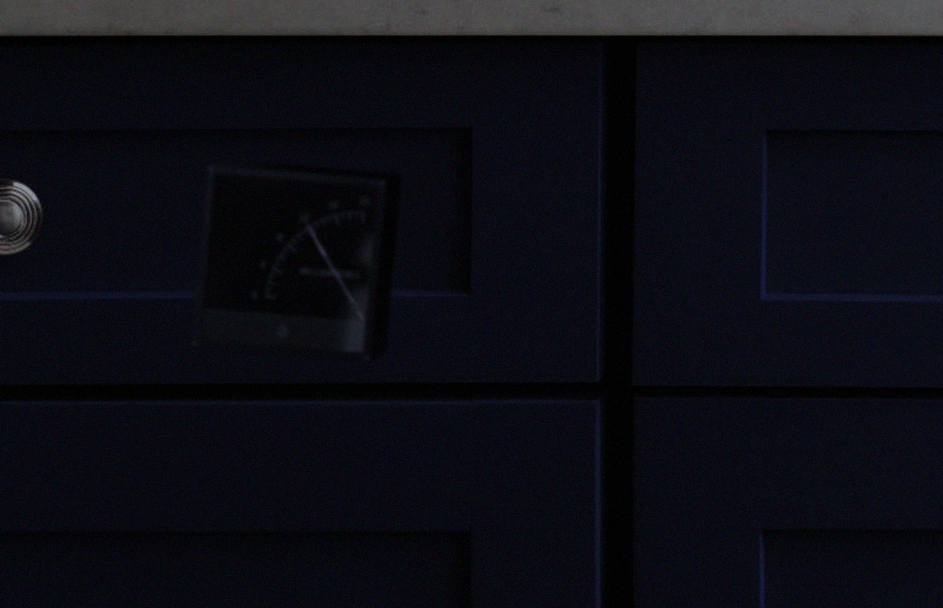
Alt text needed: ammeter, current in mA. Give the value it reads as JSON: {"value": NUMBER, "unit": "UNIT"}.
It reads {"value": 12, "unit": "mA"}
